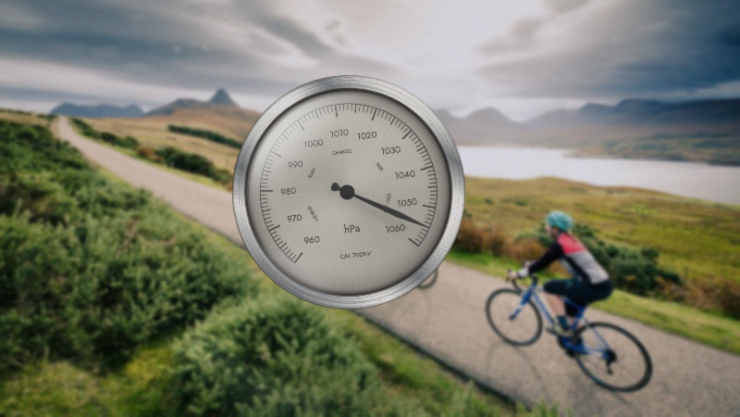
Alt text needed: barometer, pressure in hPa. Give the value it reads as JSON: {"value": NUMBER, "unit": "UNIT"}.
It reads {"value": 1055, "unit": "hPa"}
